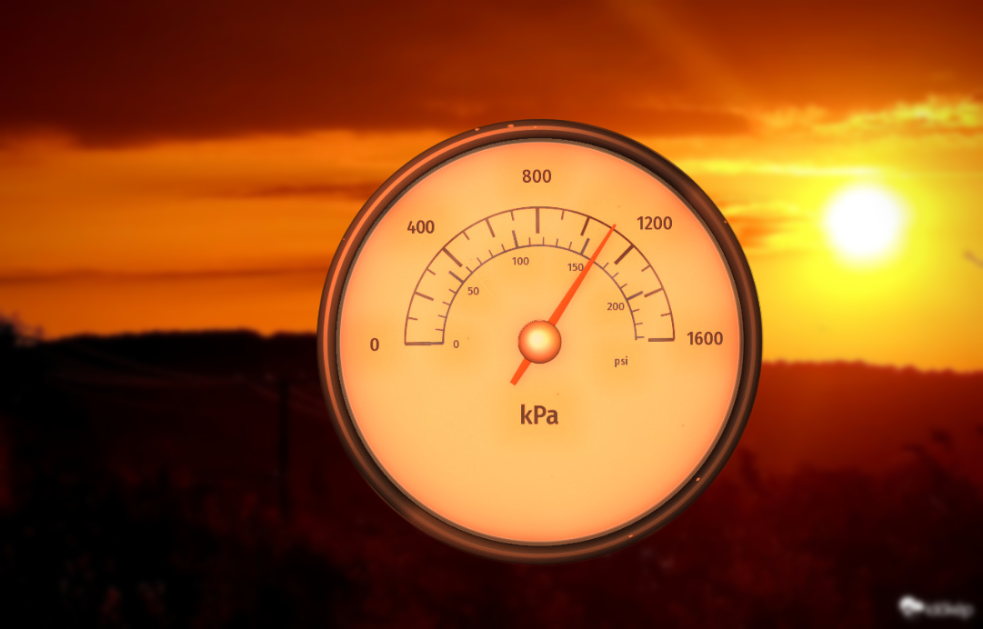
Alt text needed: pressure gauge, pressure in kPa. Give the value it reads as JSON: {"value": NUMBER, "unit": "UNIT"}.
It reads {"value": 1100, "unit": "kPa"}
